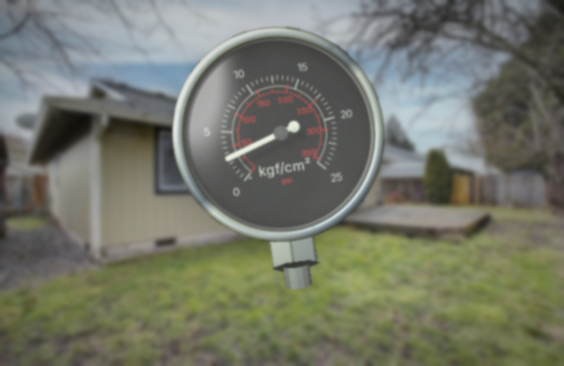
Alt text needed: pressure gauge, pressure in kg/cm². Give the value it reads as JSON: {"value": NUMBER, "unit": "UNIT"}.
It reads {"value": 2.5, "unit": "kg/cm²"}
